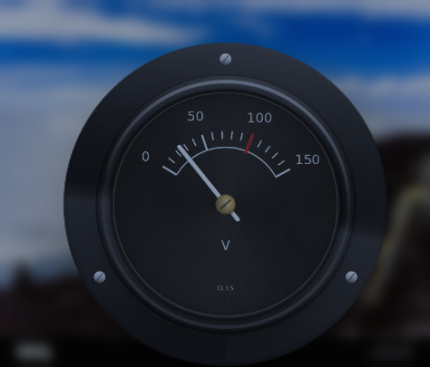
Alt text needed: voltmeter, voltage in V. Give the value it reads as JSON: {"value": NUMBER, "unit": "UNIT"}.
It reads {"value": 25, "unit": "V"}
